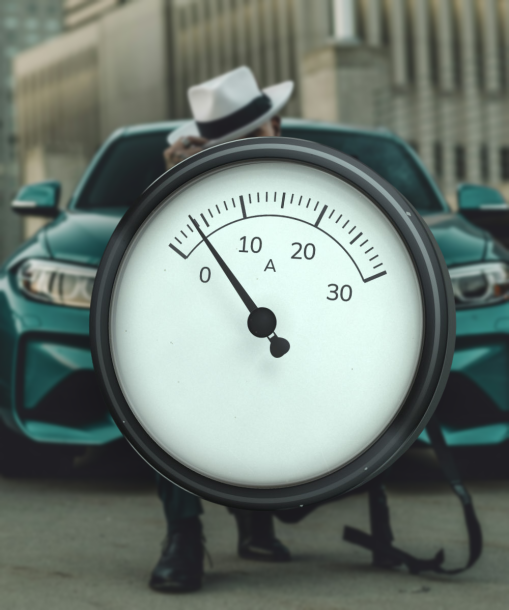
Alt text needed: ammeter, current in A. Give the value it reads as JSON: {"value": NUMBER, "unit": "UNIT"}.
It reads {"value": 4, "unit": "A"}
